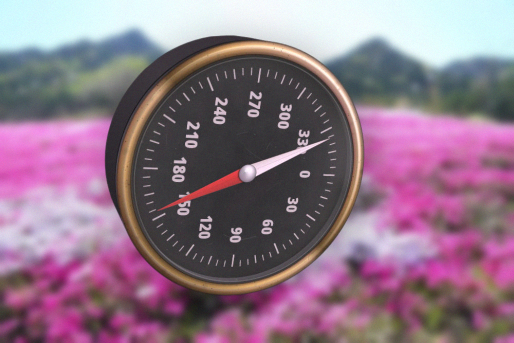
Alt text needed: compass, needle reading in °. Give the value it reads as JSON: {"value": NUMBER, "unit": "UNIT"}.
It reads {"value": 155, "unit": "°"}
